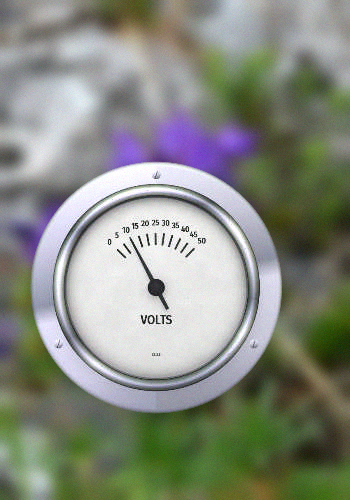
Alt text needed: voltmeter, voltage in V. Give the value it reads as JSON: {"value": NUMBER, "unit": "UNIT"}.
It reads {"value": 10, "unit": "V"}
